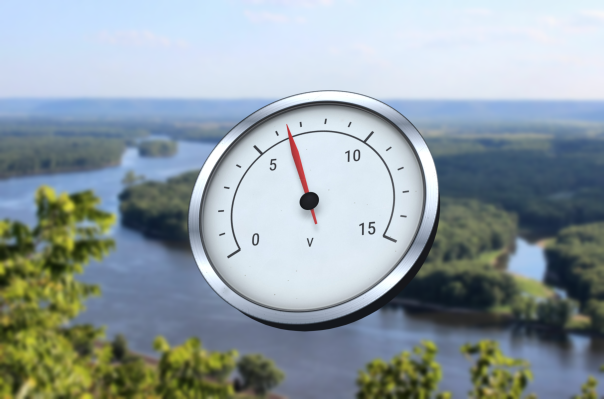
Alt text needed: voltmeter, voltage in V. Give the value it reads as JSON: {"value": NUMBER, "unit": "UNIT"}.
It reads {"value": 6.5, "unit": "V"}
